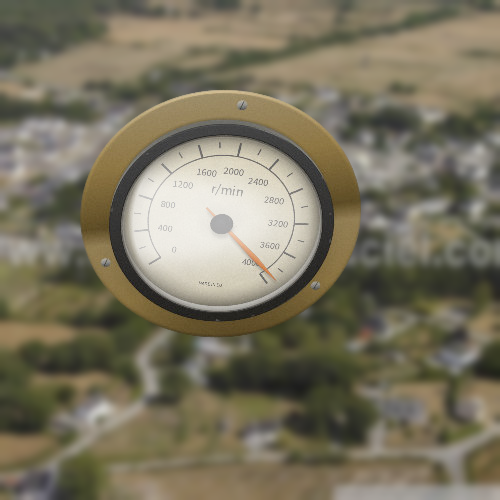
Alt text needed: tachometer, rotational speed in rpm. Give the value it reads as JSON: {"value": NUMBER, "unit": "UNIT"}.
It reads {"value": 3900, "unit": "rpm"}
